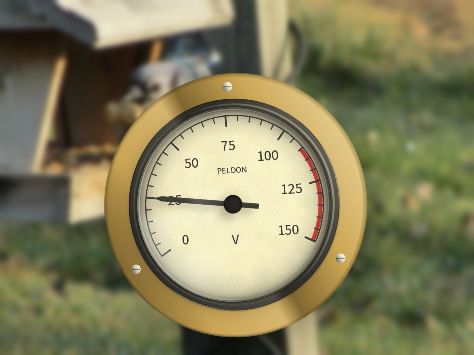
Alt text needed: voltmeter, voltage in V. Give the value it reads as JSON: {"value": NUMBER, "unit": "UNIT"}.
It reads {"value": 25, "unit": "V"}
